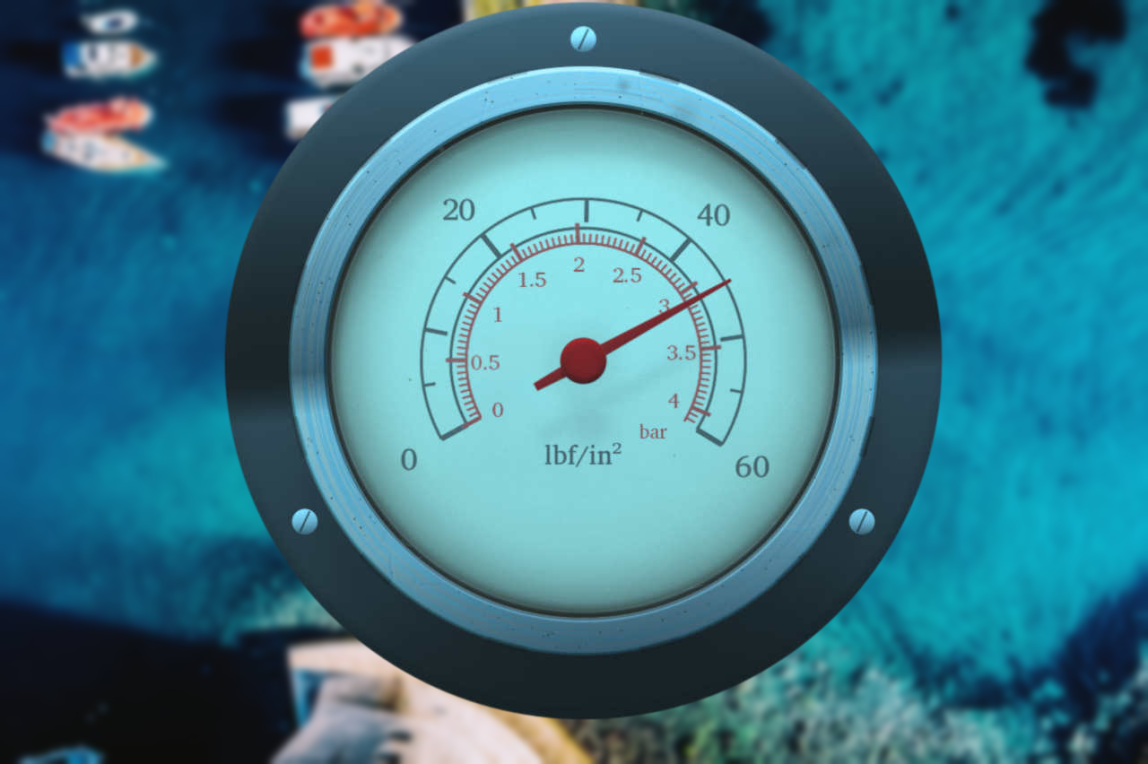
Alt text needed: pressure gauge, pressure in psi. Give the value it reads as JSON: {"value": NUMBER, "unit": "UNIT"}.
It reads {"value": 45, "unit": "psi"}
